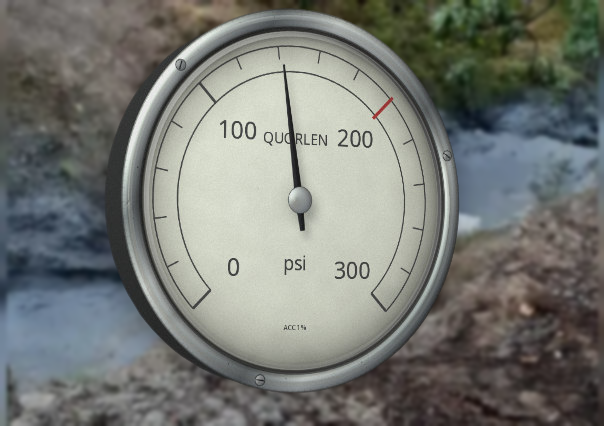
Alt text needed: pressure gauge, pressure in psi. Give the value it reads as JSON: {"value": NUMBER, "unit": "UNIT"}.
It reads {"value": 140, "unit": "psi"}
